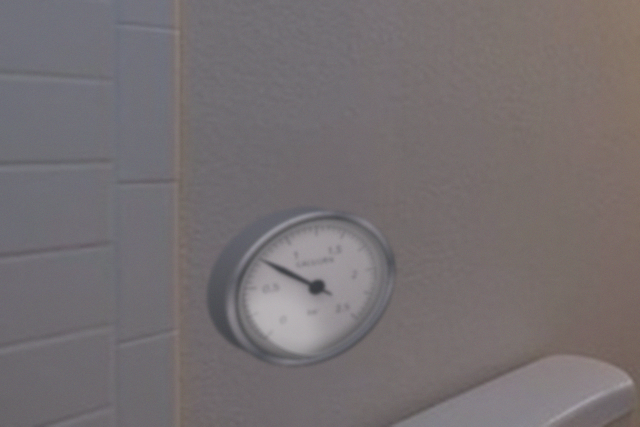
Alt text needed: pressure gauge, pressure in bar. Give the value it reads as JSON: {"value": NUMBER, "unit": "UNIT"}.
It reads {"value": 0.75, "unit": "bar"}
